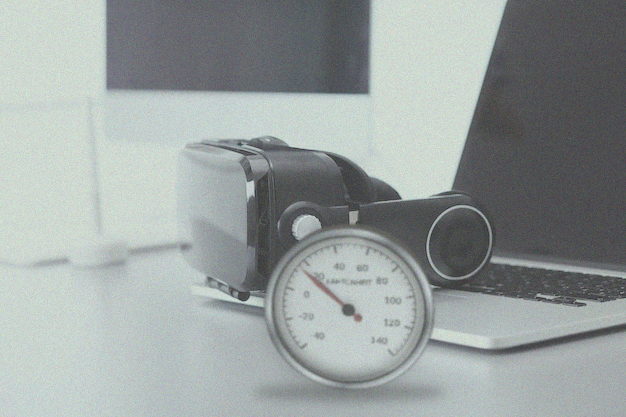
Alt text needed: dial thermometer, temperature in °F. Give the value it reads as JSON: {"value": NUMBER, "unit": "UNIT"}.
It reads {"value": 16, "unit": "°F"}
